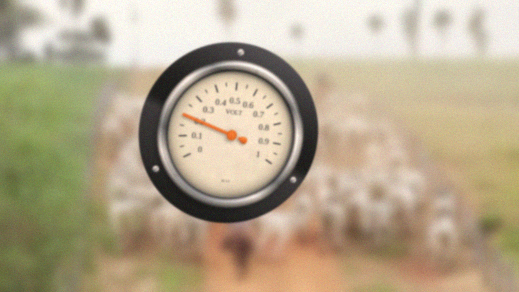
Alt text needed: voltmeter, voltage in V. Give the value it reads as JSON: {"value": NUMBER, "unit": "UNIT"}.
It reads {"value": 0.2, "unit": "V"}
